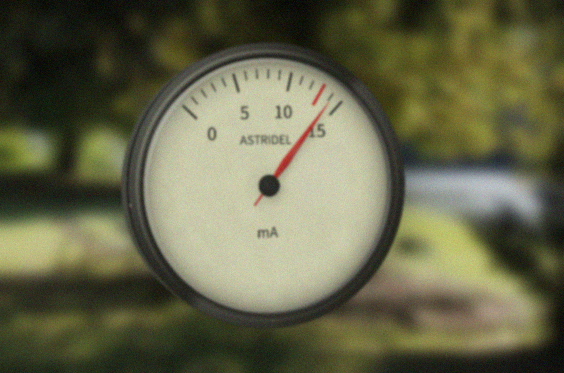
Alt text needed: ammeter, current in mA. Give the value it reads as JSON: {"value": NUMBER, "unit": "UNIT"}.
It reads {"value": 14, "unit": "mA"}
